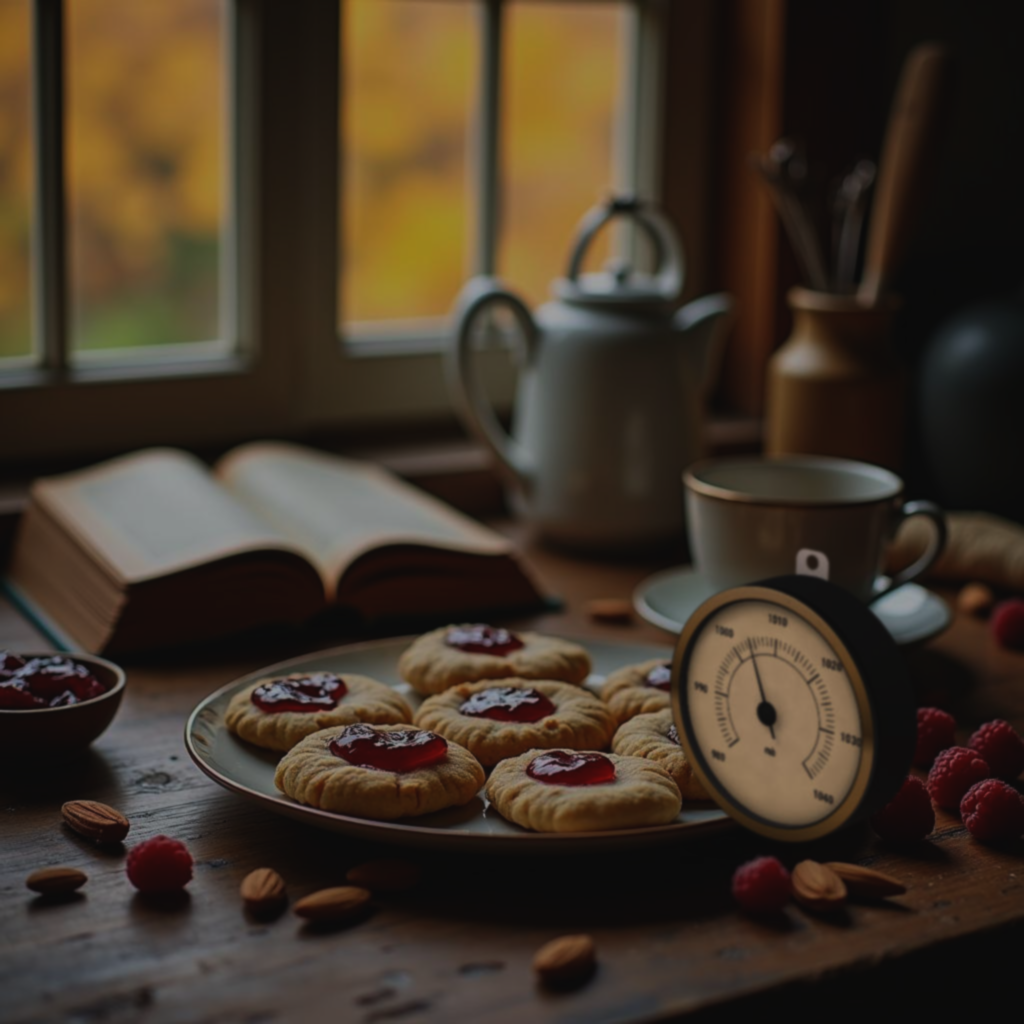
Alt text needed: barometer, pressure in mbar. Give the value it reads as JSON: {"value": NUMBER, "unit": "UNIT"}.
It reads {"value": 1005, "unit": "mbar"}
